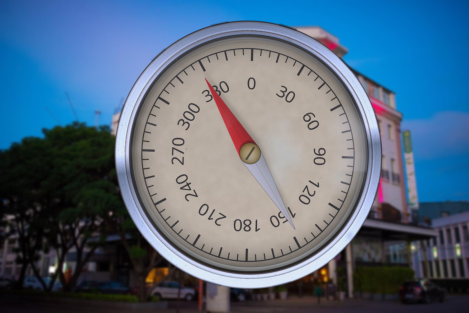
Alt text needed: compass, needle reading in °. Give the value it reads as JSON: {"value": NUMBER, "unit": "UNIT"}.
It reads {"value": 327.5, "unit": "°"}
